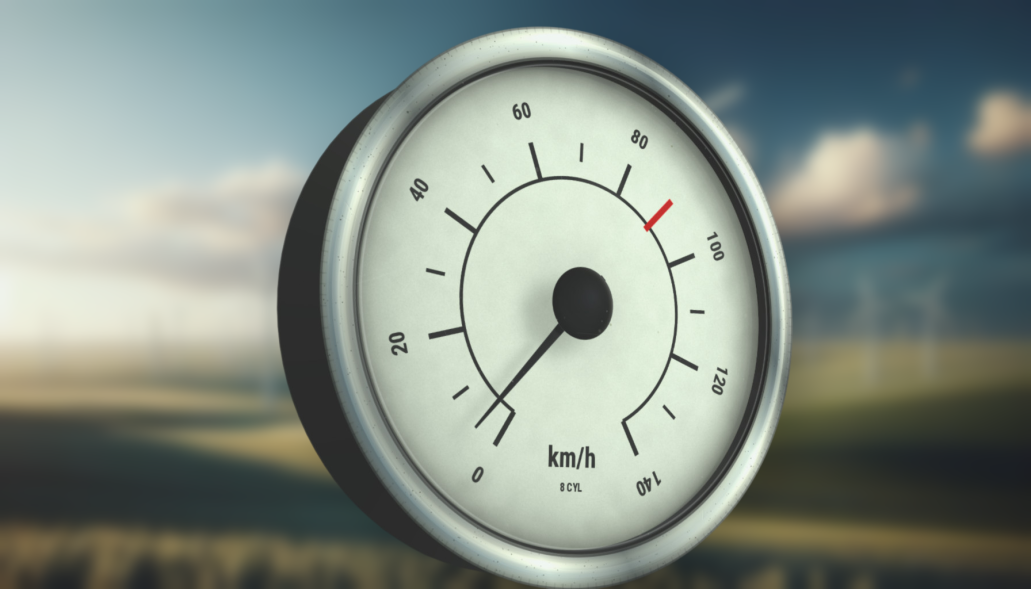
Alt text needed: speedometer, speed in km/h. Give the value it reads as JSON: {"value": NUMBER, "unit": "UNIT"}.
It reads {"value": 5, "unit": "km/h"}
